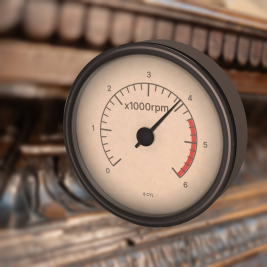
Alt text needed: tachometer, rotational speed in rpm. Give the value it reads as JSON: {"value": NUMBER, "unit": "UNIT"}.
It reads {"value": 3900, "unit": "rpm"}
